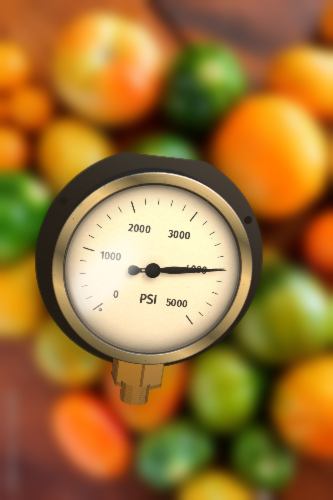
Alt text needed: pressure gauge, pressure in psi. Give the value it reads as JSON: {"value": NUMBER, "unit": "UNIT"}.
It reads {"value": 4000, "unit": "psi"}
